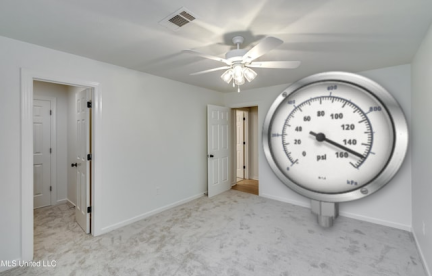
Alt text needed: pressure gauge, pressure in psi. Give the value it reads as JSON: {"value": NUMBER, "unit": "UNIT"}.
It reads {"value": 150, "unit": "psi"}
